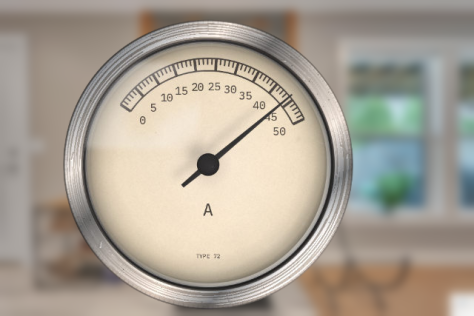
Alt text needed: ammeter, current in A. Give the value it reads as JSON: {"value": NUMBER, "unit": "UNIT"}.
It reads {"value": 44, "unit": "A"}
